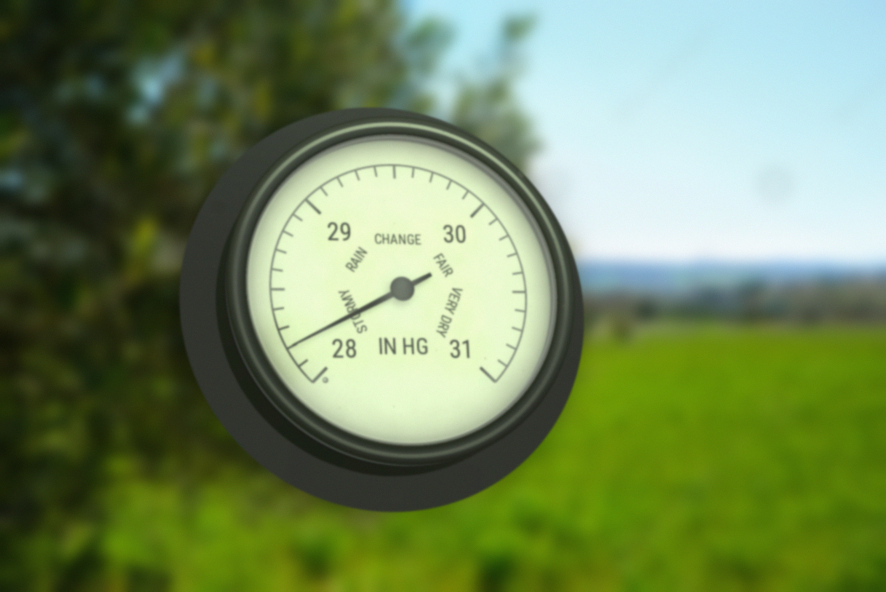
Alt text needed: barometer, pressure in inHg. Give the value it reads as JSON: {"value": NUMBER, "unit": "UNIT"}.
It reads {"value": 28.2, "unit": "inHg"}
